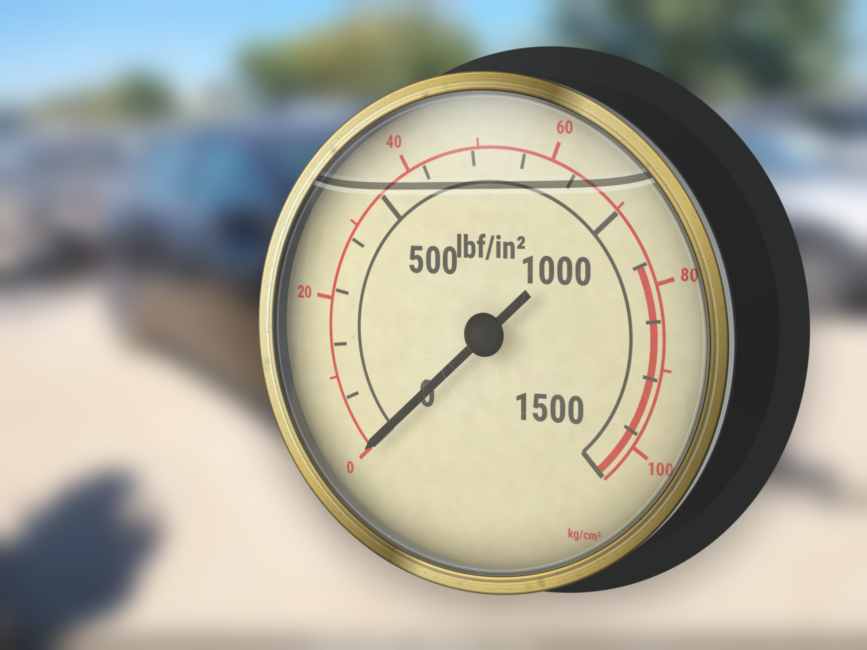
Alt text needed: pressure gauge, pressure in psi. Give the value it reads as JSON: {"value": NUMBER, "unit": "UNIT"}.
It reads {"value": 0, "unit": "psi"}
